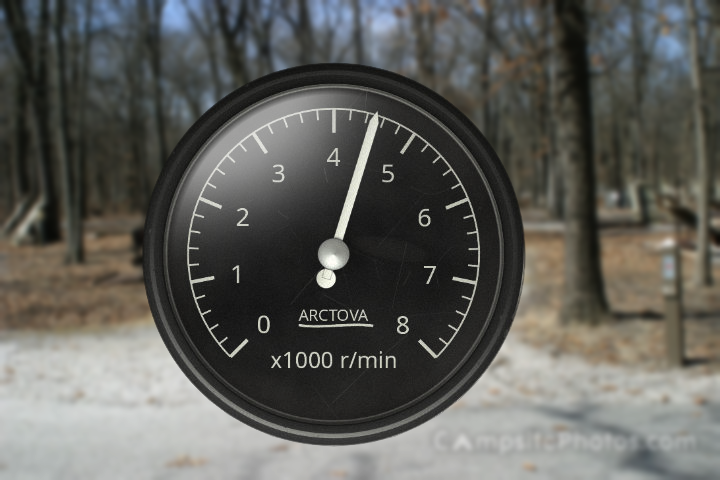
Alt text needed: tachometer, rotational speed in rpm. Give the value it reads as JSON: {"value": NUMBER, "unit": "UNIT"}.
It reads {"value": 4500, "unit": "rpm"}
